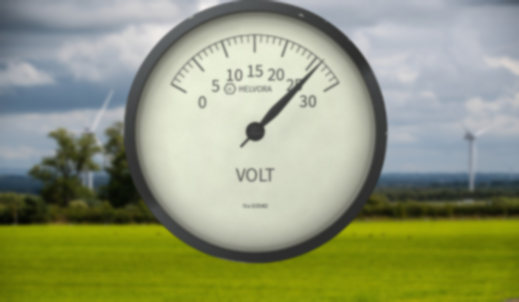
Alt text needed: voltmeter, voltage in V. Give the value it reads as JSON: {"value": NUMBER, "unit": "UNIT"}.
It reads {"value": 26, "unit": "V"}
